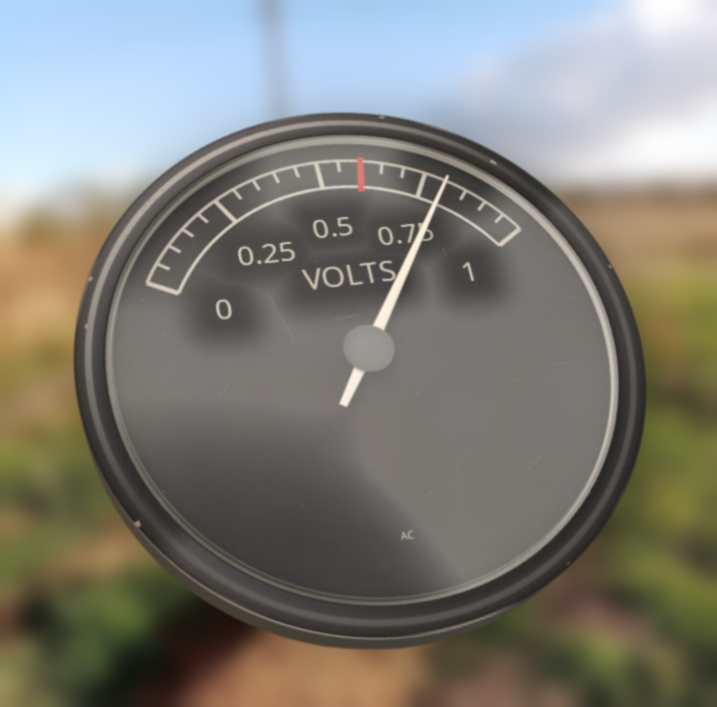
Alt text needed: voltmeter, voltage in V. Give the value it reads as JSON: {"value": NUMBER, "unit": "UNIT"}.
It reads {"value": 0.8, "unit": "V"}
